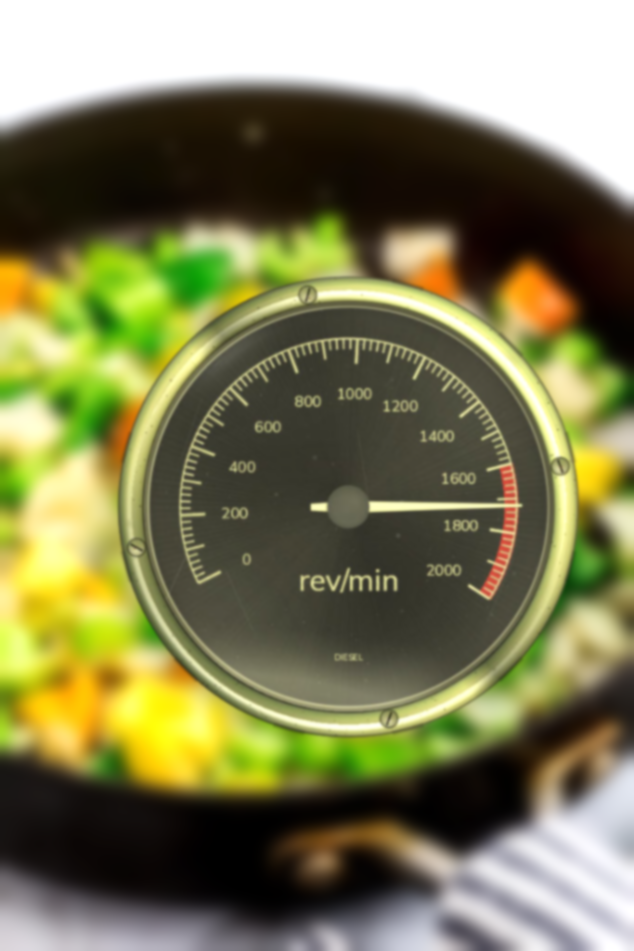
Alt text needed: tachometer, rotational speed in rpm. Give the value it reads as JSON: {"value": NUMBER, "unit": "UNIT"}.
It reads {"value": 1720, "unit": "rpm"}
